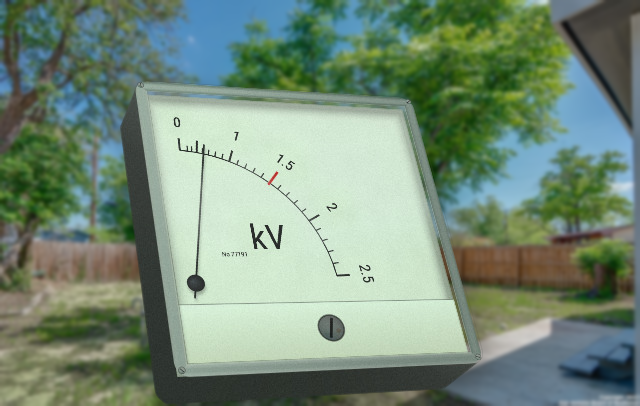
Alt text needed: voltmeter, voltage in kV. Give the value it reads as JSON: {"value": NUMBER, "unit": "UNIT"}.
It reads {"value": 0.6, "unit": "kV"}
